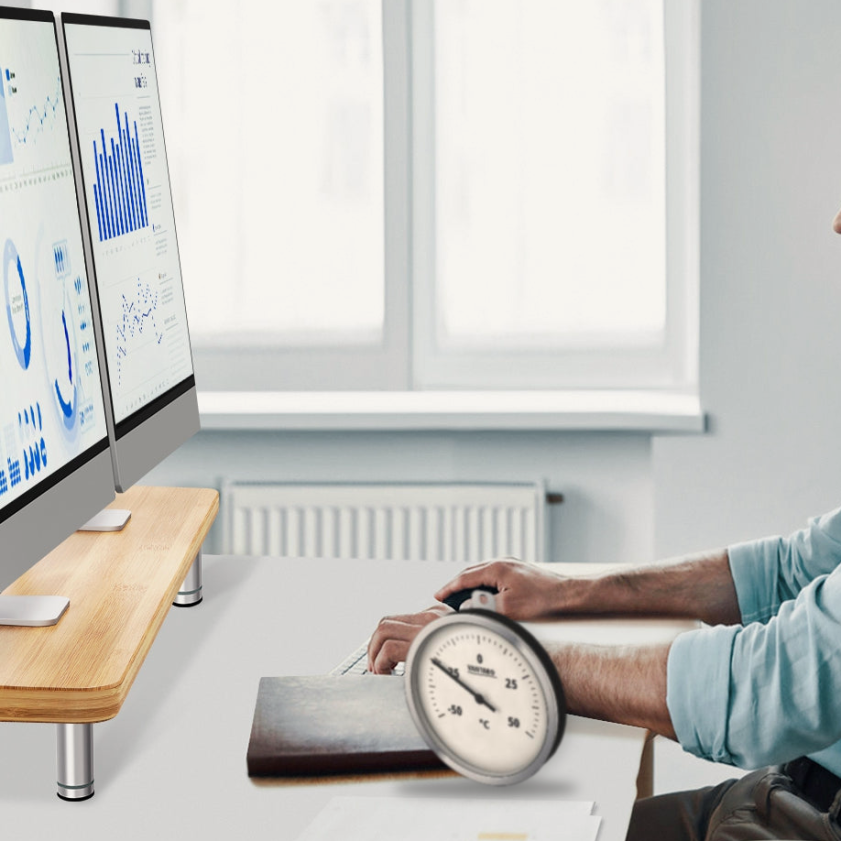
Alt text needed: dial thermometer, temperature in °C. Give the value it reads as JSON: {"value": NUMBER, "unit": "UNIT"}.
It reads {"value": -25, "unit": "°C"}
